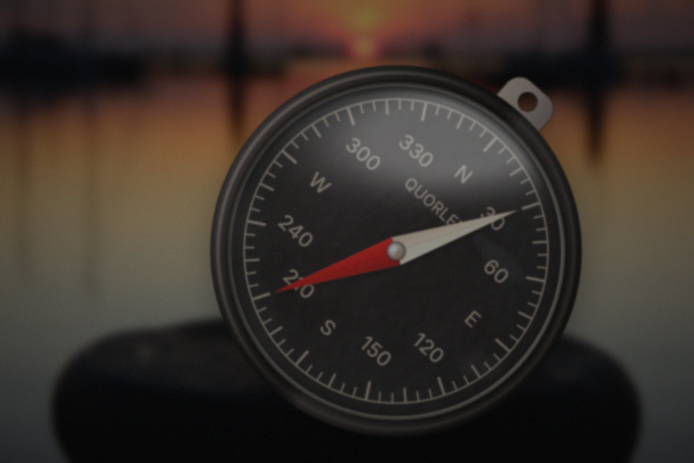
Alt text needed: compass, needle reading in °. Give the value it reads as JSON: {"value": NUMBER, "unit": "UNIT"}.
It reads {"value": 210, "unit": "°"}
